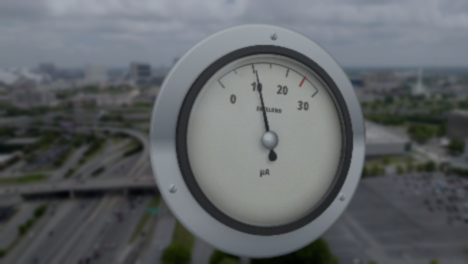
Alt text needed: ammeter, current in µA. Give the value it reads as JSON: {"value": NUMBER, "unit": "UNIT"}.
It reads {"value": 10, "unit": "µA"}
